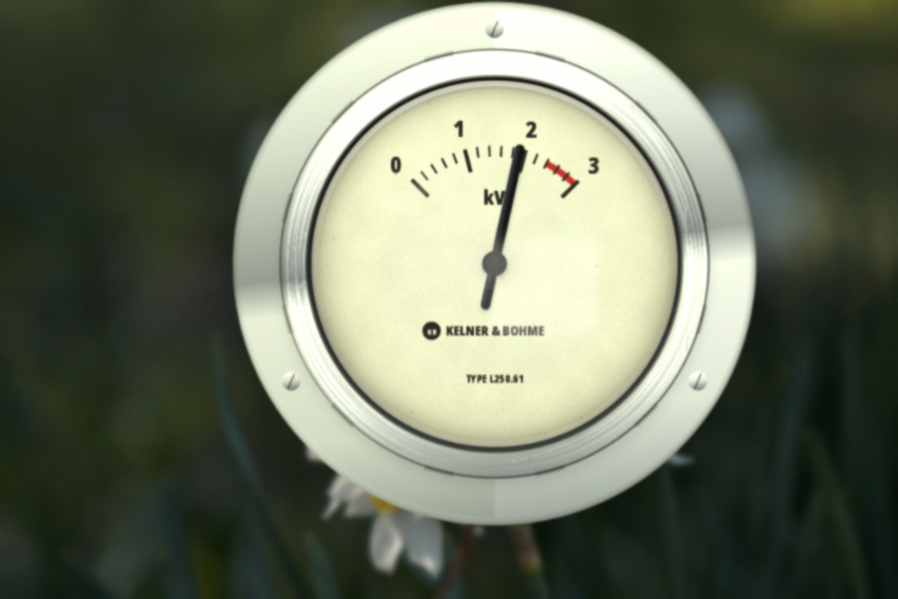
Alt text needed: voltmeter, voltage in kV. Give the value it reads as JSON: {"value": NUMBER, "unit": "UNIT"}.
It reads {"value": 1.9, "unit": "kV"}
